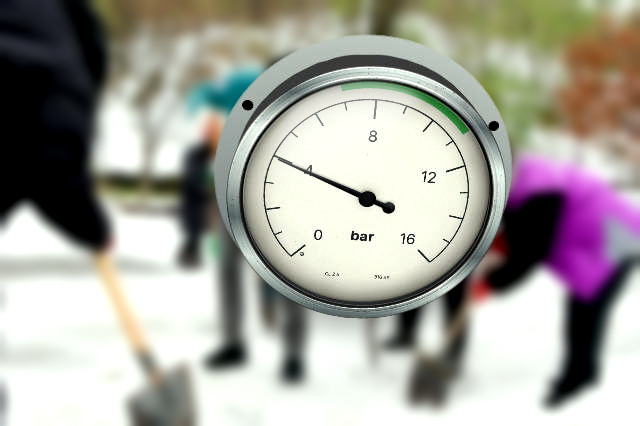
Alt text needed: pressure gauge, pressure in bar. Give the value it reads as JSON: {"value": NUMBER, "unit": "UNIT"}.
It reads {"value": 4, "unit": "bar"}
